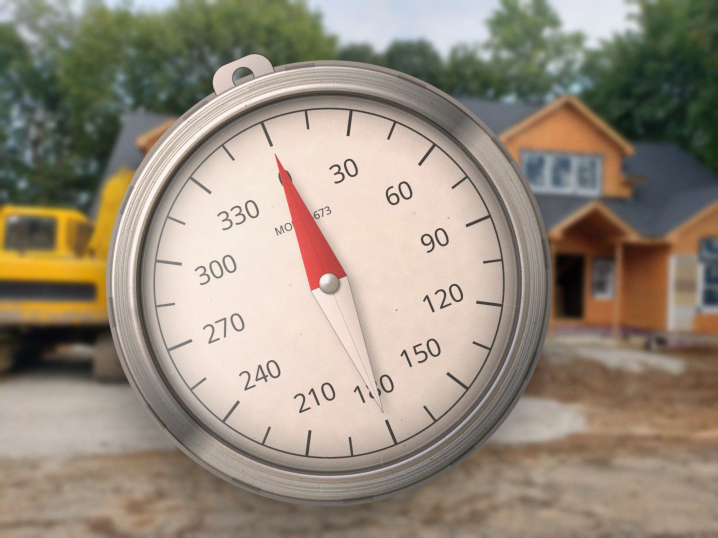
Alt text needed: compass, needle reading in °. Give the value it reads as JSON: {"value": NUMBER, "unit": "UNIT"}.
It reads {"value": 0, "unit": "°"}
